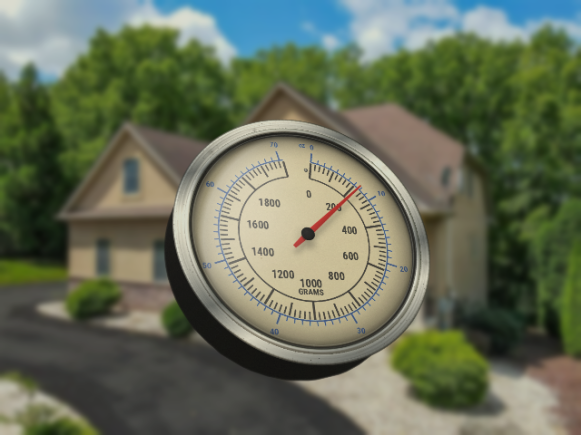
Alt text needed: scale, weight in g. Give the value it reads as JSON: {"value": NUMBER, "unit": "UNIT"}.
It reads {"value": 220, "unit": "g"}
